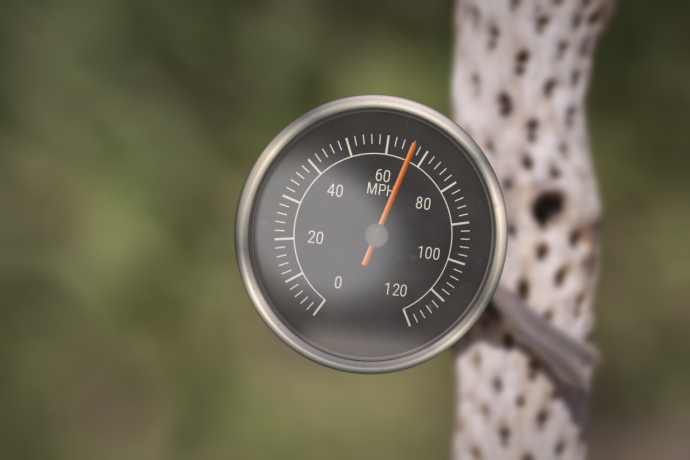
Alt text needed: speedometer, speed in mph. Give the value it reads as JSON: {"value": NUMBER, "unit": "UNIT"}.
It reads {"value": 66, "unit": "mph"}
